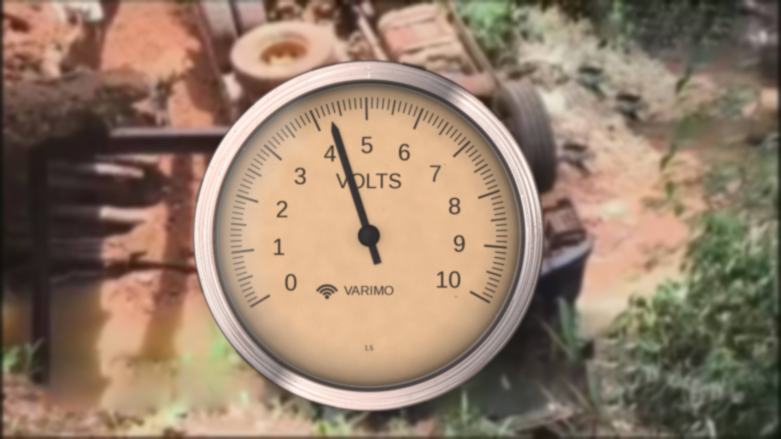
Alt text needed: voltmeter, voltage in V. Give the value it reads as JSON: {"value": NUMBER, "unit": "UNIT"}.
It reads {"value": 4.3, "unit": "V"}
